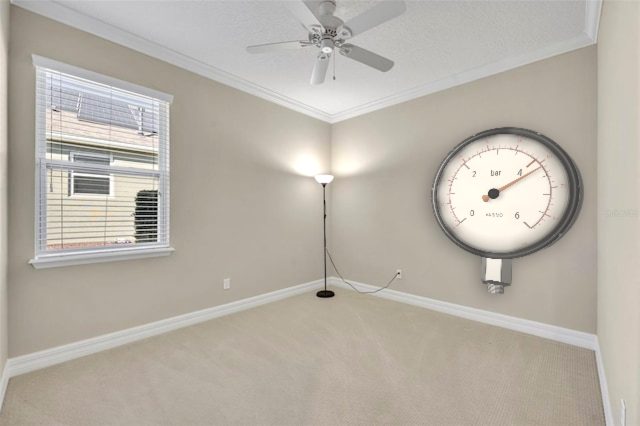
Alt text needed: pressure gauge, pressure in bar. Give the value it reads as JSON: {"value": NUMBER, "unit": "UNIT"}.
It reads {"value": 4.25, "unit": "bar"}
